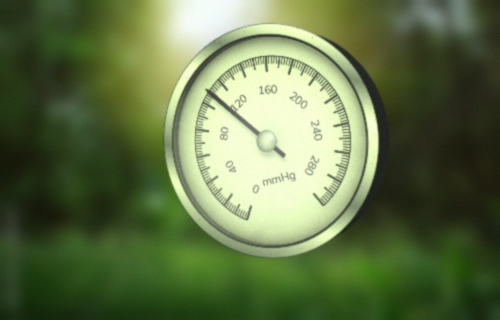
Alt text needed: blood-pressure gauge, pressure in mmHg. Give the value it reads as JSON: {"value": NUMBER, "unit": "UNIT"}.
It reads {"value": 110, "unit": "mmHg"}
